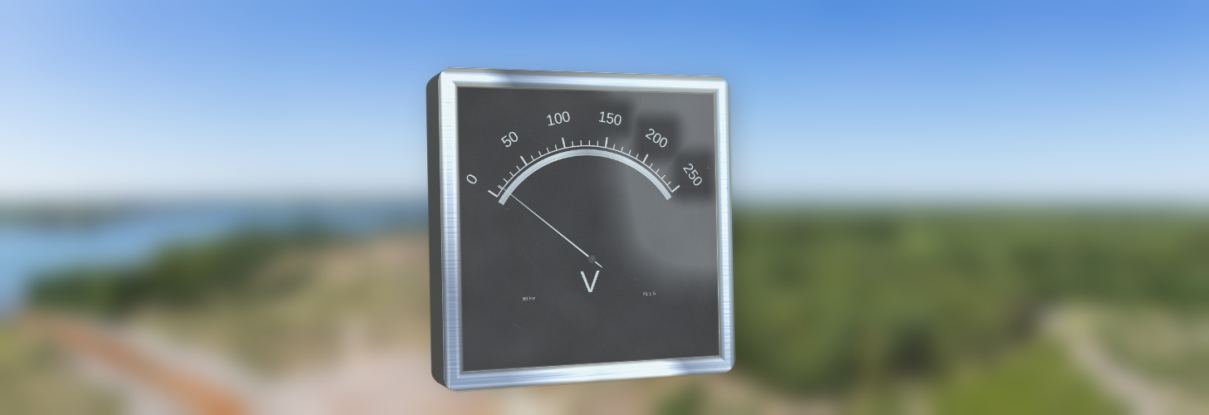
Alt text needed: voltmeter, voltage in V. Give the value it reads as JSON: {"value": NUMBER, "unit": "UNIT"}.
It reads {"value": 10, "unit": "V"}
